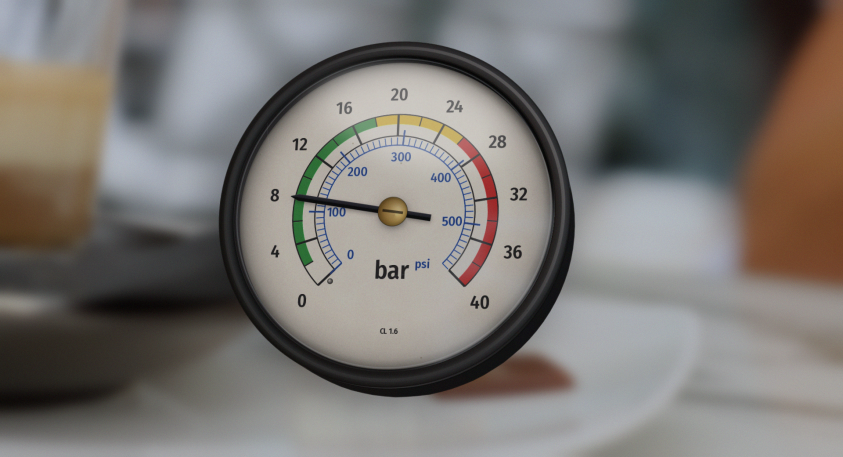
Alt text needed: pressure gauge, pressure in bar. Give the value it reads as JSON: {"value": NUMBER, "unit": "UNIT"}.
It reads {"value": 8, "unit": "bar"}
